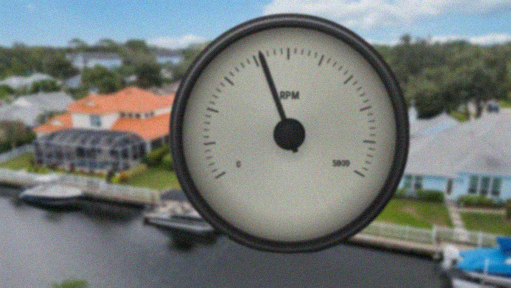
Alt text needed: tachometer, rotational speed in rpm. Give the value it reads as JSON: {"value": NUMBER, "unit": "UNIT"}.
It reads {"value": 2100, "unit": "rpm"}
